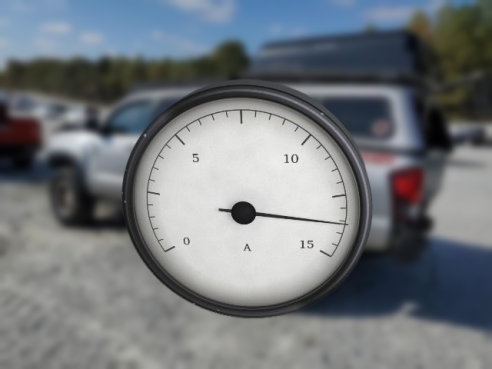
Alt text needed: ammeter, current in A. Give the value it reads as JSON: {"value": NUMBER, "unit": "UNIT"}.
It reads {"value": 13.5, "unit": "A"}
